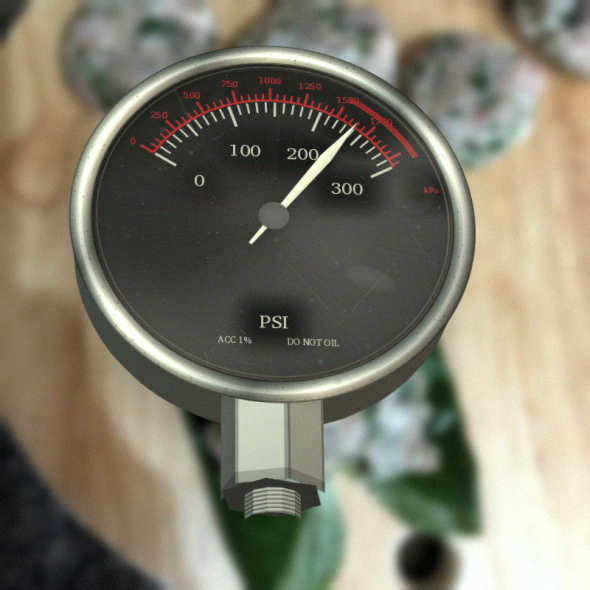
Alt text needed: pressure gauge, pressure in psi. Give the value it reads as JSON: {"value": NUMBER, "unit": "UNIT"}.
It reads {"value": 240, "unit": "psi"}
